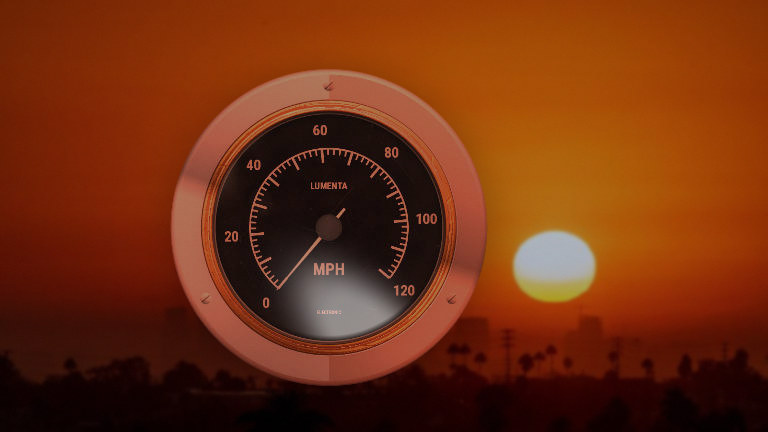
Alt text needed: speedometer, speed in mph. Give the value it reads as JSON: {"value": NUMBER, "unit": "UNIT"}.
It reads {"value": 0, "unit": "mph"}
